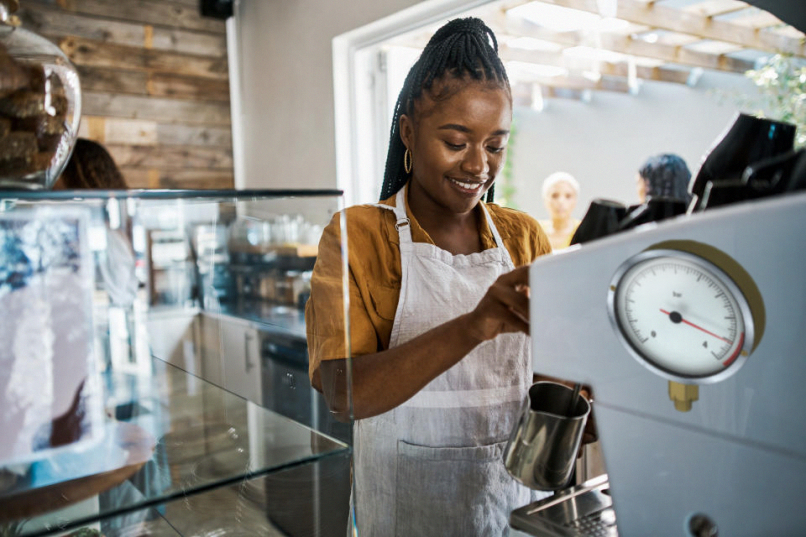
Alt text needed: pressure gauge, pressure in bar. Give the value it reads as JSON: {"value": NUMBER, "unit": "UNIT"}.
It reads {"value": 3.6, "unit": "bar"}
